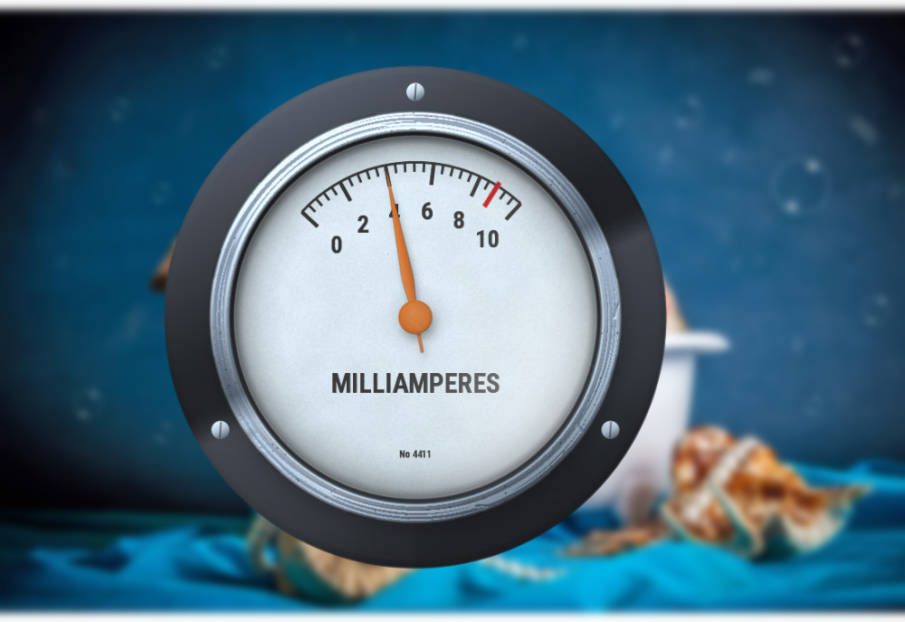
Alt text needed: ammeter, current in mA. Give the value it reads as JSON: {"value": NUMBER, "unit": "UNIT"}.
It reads {"value": 4, "unit": "mA"}
